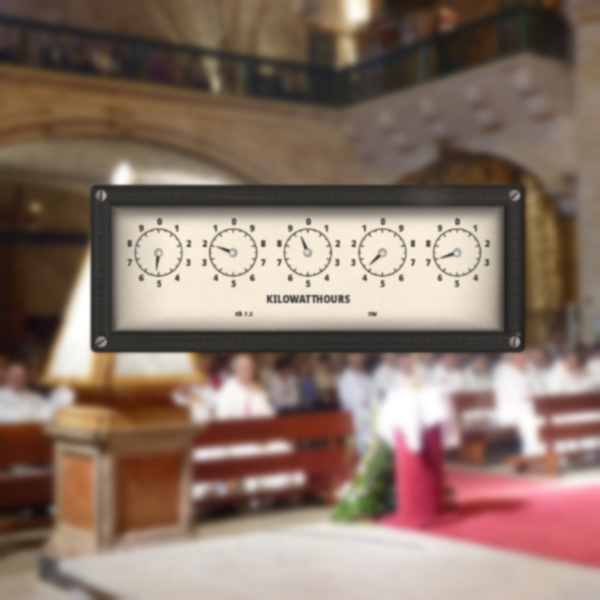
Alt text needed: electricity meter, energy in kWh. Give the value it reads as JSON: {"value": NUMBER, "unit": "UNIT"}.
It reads {"value": 51937, "unit": "kWh"}
